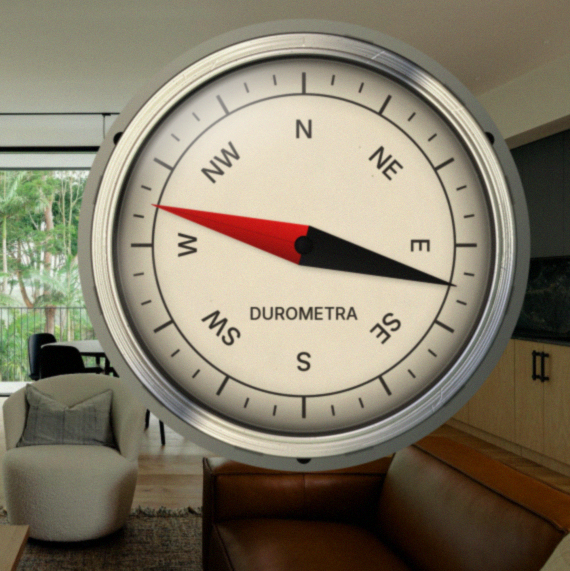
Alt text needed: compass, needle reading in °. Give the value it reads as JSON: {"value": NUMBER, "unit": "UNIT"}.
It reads {"value": 285, "unit": "°"}
